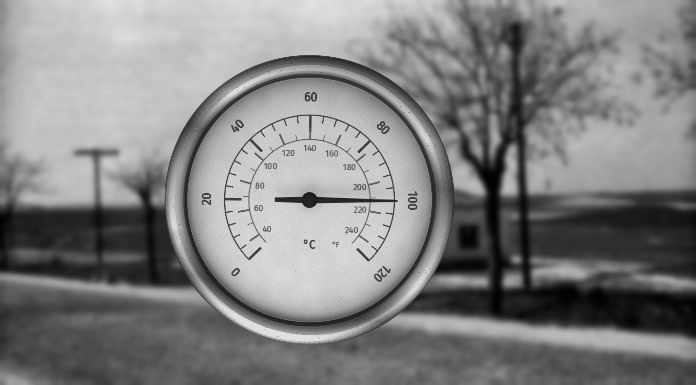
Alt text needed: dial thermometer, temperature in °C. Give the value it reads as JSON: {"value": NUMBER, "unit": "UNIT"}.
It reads {"value": 100, "unit": "°C"}
